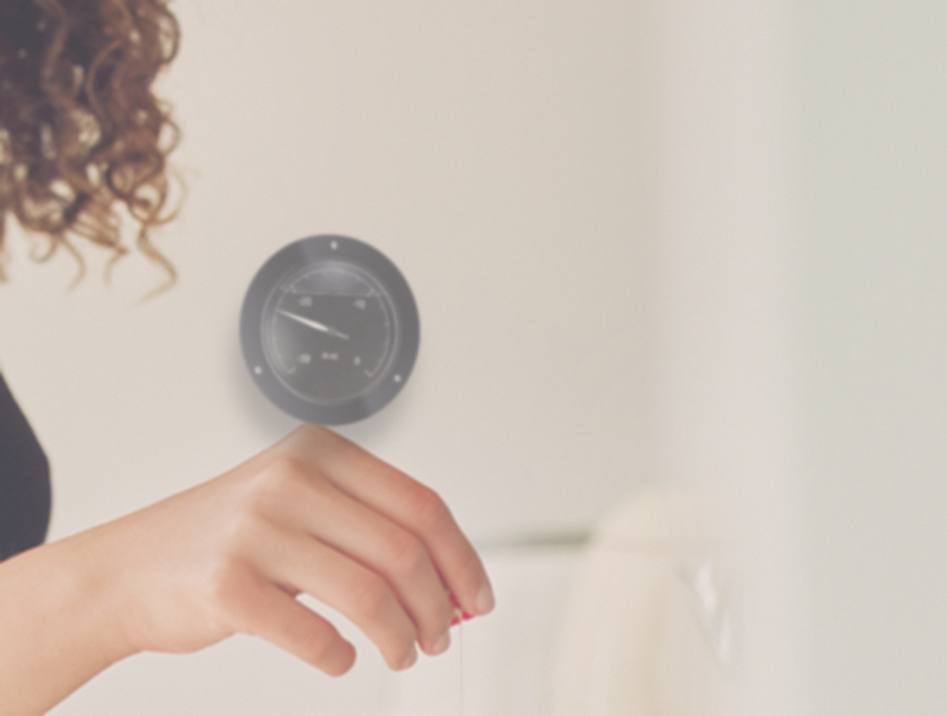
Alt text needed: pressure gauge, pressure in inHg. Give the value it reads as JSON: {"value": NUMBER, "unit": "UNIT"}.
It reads {"value": -23, "unit": "inHg"}
